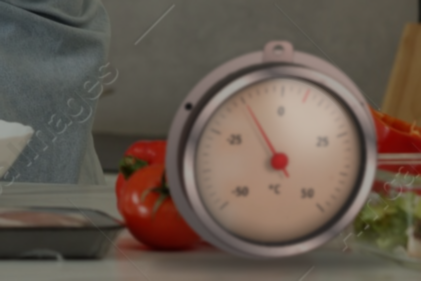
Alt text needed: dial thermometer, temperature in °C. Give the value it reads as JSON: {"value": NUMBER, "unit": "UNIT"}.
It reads {"value": -12.5, "unit": "°C"}
